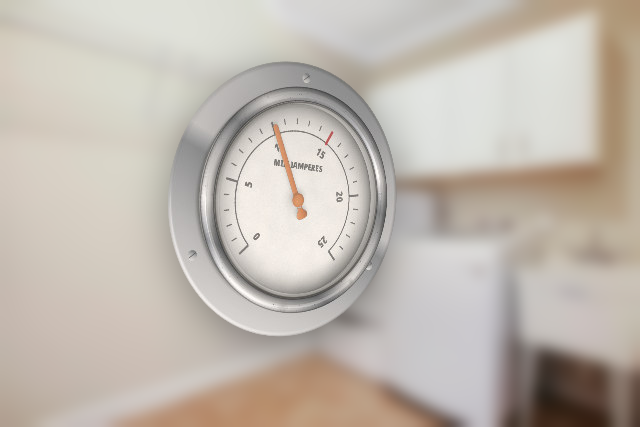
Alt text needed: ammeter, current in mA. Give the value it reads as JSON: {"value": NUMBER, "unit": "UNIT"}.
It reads {"value": 10, "unit": "mA"}
